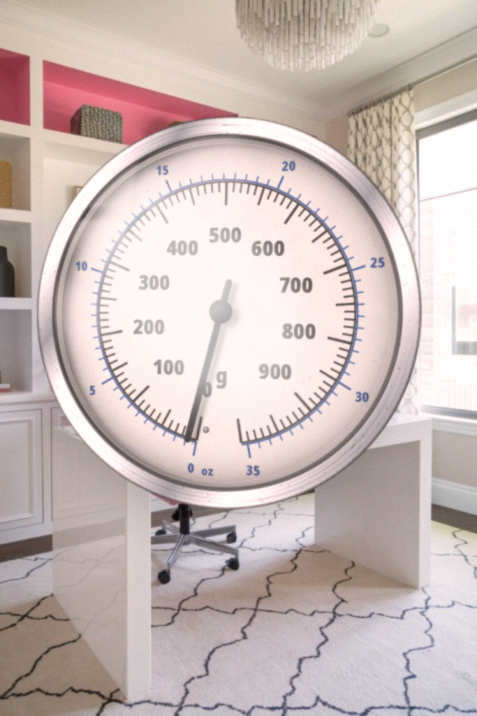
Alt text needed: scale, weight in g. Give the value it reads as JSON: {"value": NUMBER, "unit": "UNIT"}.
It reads {"value": 10, "unit": "g"}
